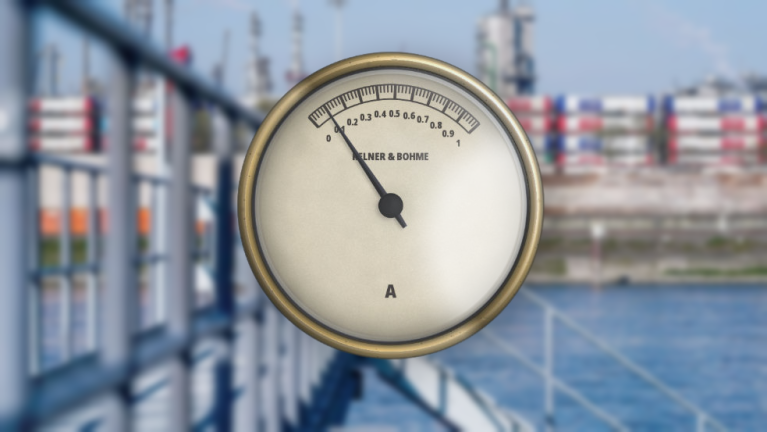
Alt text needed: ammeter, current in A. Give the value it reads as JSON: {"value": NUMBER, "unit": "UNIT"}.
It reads {"value": 0.1, "unit": "A"}
